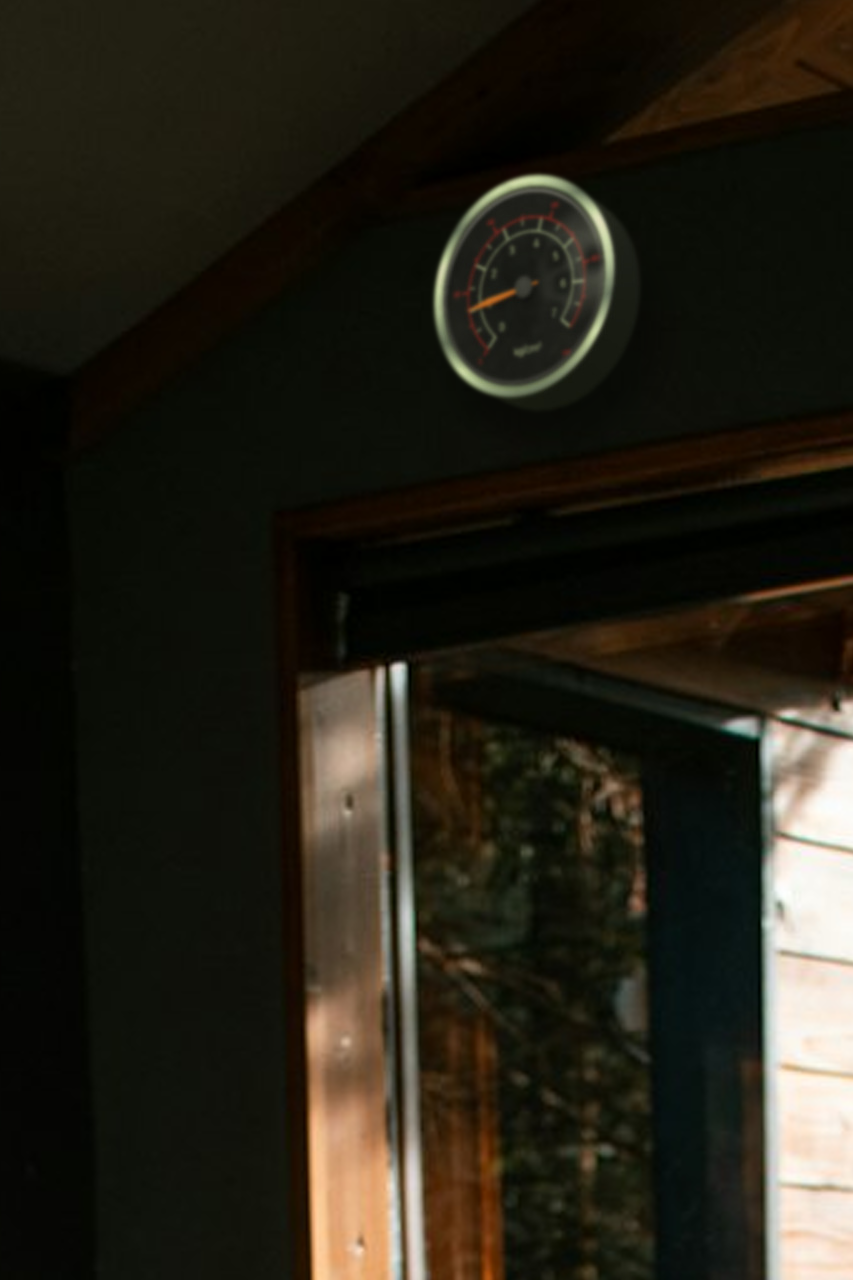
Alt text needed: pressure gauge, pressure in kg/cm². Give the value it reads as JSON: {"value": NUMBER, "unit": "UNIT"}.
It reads {"value": 1, "unit": "kg/cm²"}
